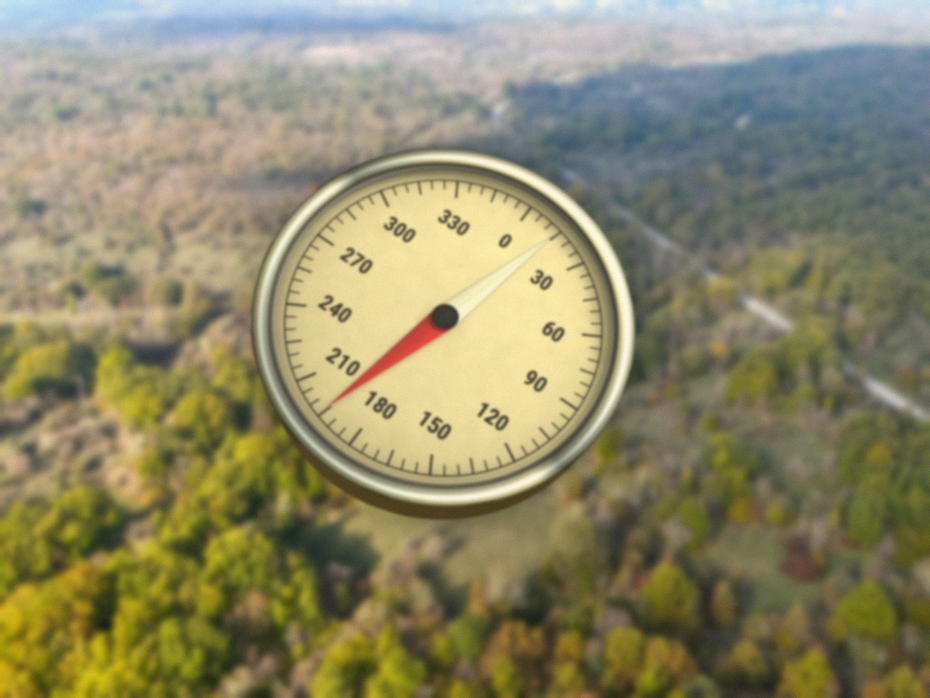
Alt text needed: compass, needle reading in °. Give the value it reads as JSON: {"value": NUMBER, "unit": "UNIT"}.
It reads {"value": 195, "unit": "°"}
